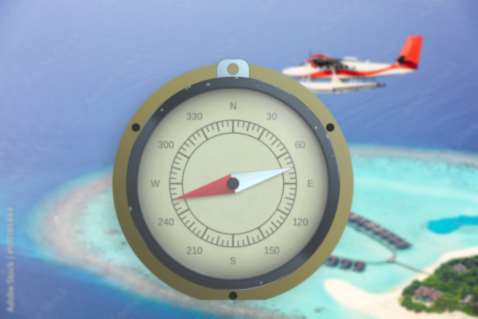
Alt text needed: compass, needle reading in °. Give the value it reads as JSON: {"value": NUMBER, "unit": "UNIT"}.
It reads {"value": 255, "unit": "°"}
